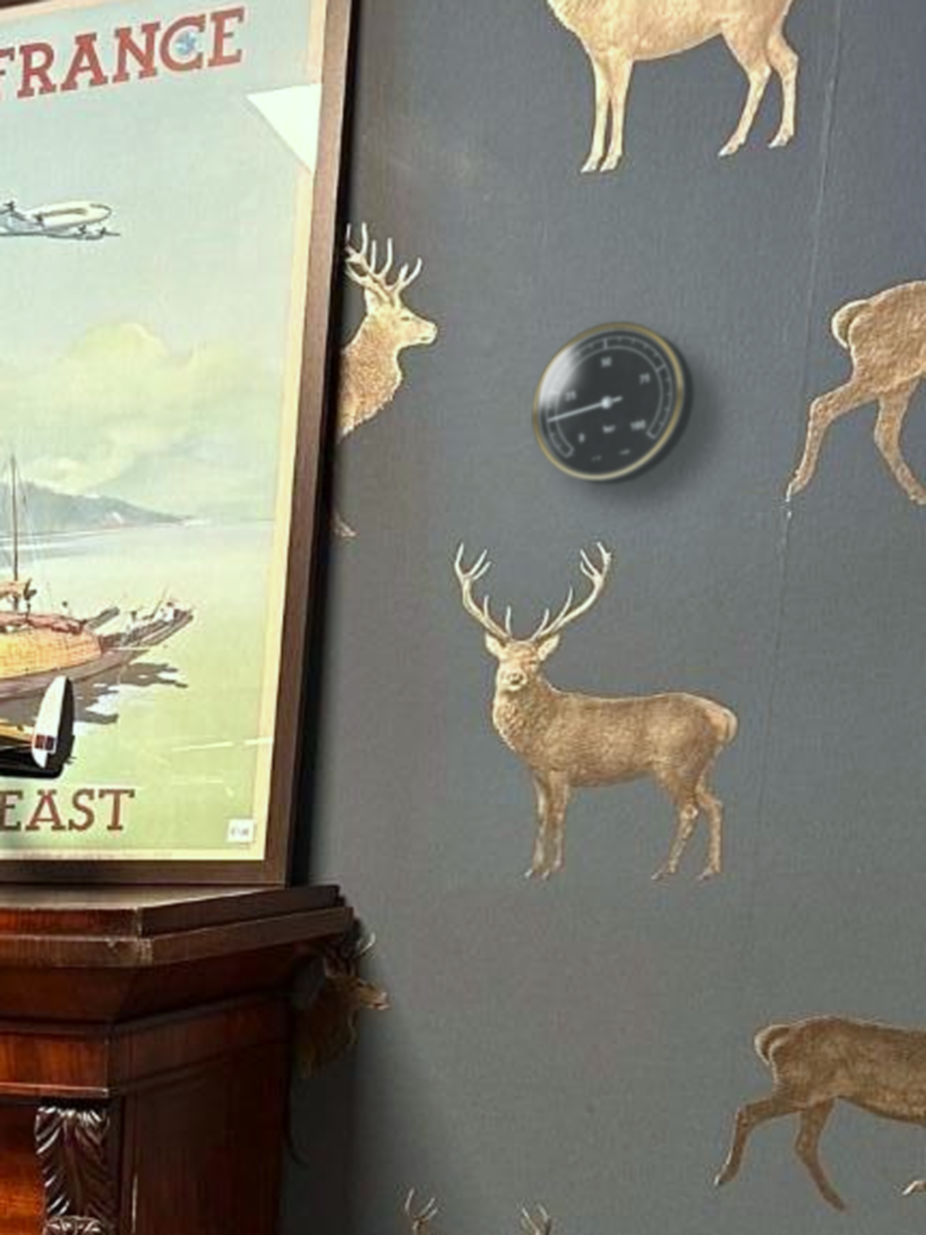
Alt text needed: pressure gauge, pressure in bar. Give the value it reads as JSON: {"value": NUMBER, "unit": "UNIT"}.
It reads {"value": 15, "unit": "bar"}
